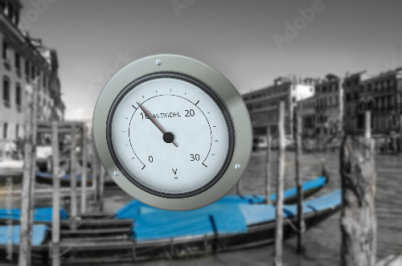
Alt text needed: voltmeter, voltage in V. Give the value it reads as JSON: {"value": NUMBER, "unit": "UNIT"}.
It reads {"value": 11, "unit": "V"}
